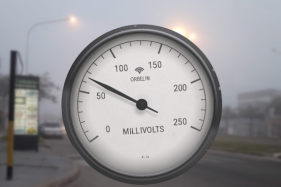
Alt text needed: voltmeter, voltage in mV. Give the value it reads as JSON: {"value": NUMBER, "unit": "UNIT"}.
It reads {"value": 65, "unit": "mV"}
